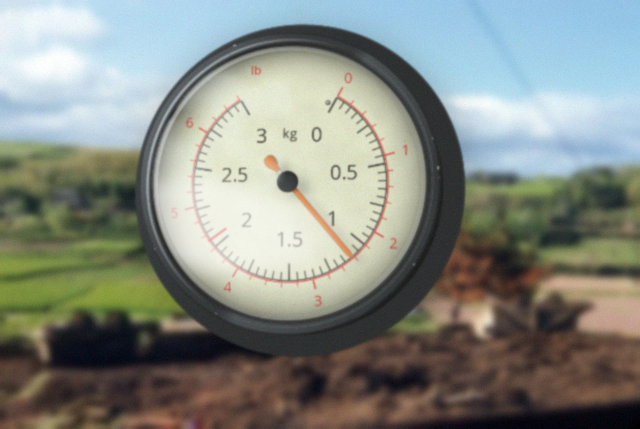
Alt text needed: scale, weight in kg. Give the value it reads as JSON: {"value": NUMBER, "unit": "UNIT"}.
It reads {"value": 1.1, "unit": "kg"}
